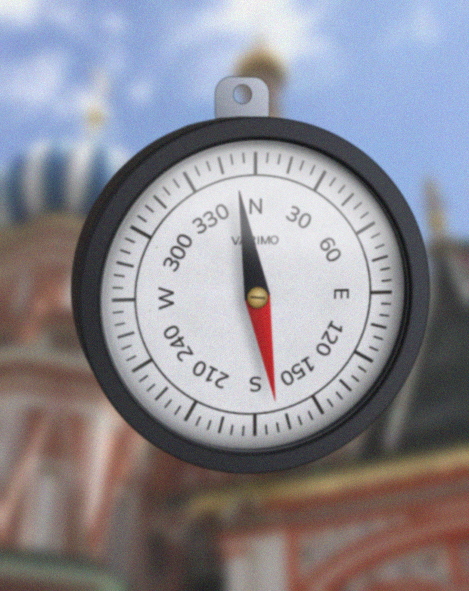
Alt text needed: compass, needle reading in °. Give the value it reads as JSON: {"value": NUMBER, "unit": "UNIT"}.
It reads {"value": 170, "unit": "°"}
